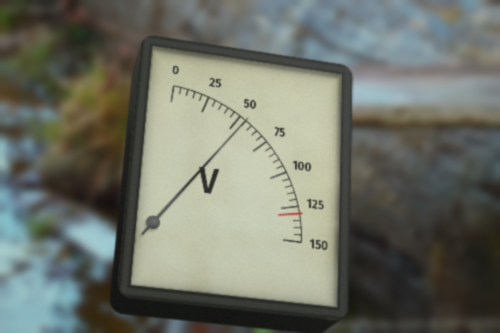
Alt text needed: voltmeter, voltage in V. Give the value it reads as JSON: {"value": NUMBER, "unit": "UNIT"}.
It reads {"value": 55, "unit": "V"}
